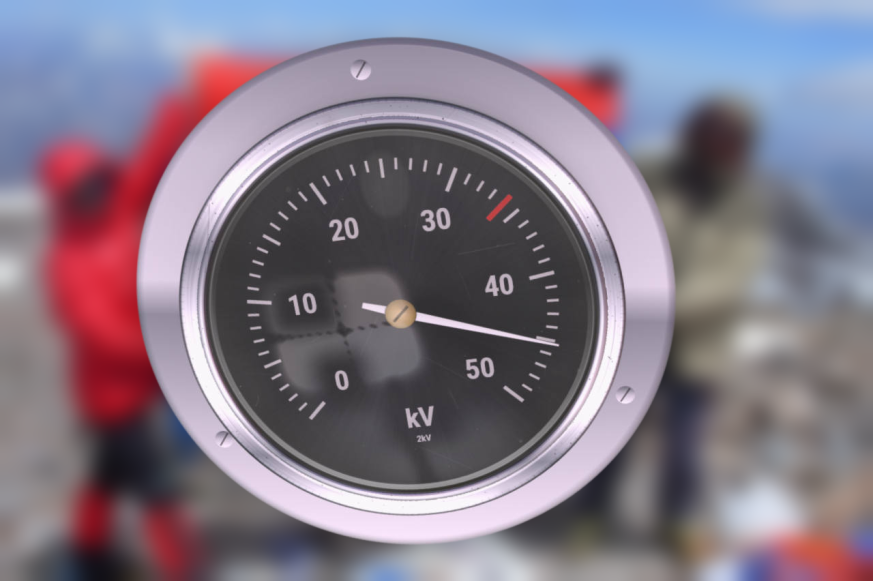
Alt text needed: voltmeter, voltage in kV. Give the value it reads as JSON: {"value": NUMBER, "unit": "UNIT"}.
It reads {"value": 45, "unit": "kV"}
